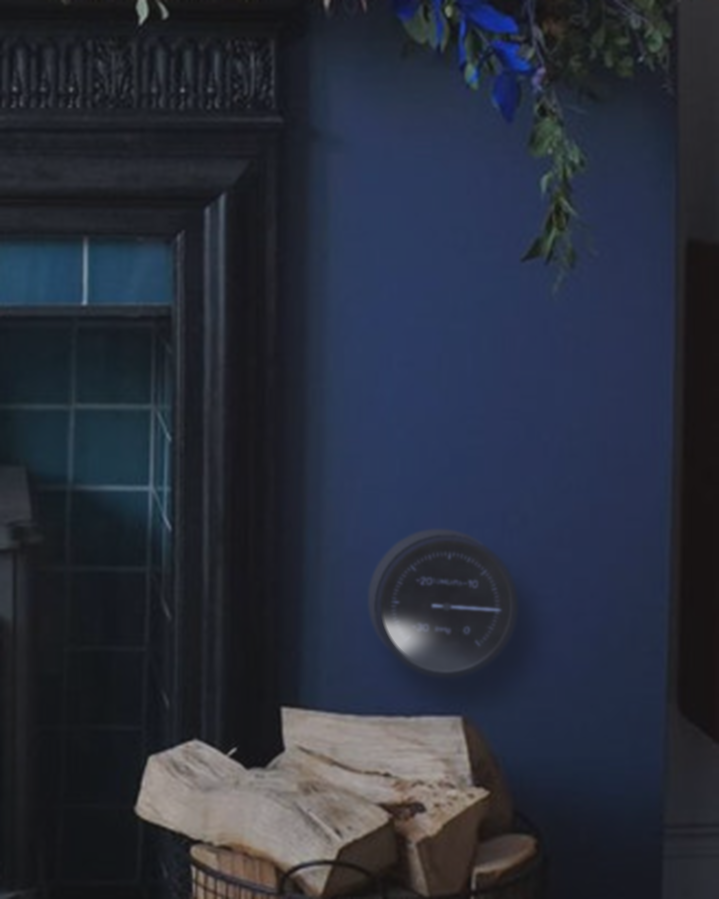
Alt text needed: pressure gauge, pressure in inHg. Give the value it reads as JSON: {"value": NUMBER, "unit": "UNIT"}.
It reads {"value": -5, "unit": "inHg"}
